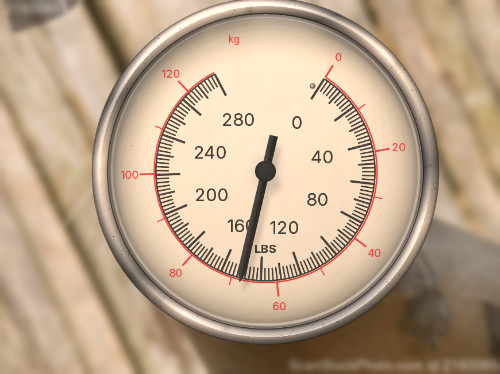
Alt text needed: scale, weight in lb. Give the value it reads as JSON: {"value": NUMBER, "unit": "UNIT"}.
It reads {"value": 150, "unit": "lb"}
